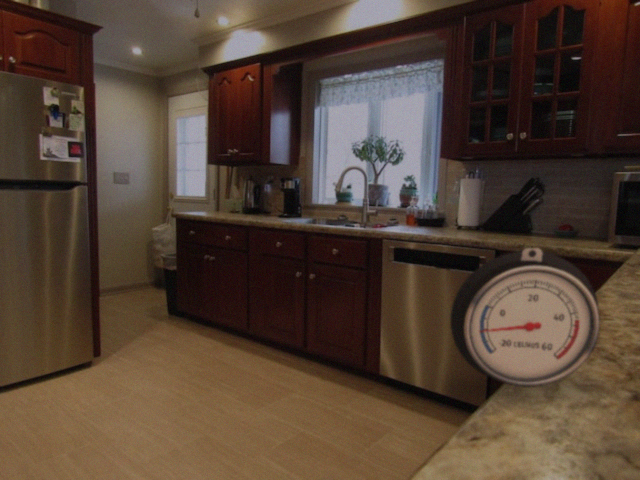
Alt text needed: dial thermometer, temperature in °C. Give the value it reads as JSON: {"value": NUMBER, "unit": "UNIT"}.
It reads {"value": -10, "unit": "°C"}
